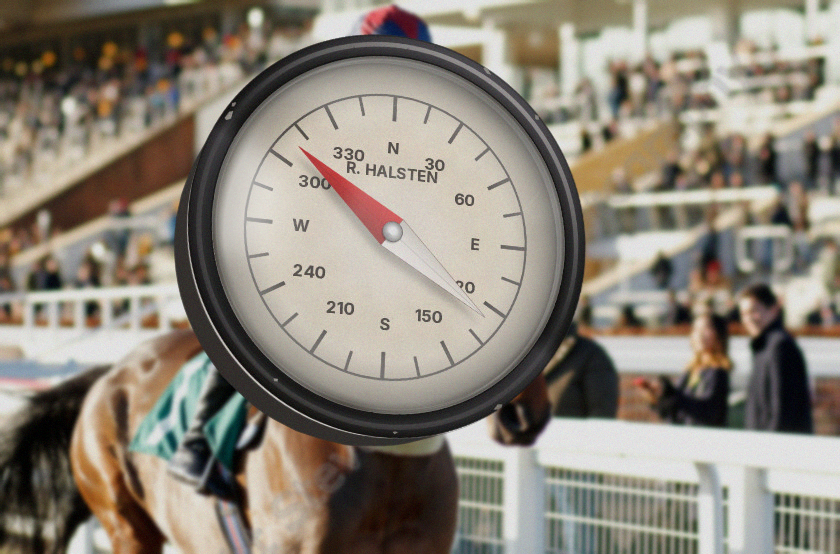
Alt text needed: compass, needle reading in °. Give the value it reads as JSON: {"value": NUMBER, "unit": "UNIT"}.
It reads {"value": 307.5, "unit": "°"}
